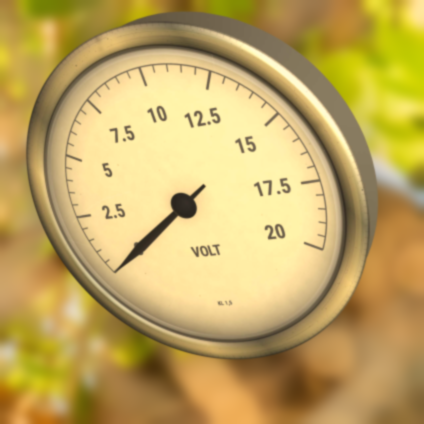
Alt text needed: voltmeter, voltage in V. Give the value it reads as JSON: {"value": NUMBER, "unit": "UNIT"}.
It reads {"value": 0, "unit": "V"}
